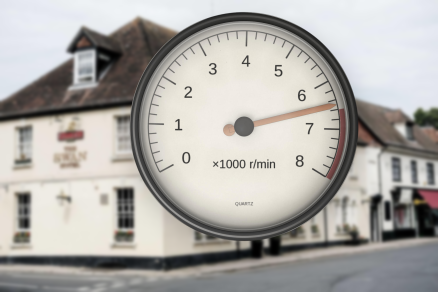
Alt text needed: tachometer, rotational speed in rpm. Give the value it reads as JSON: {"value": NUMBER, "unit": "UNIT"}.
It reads {"value": 6500, "unit": "rpm"}
